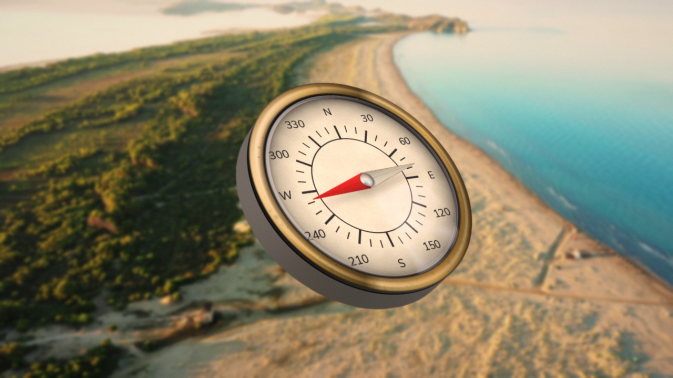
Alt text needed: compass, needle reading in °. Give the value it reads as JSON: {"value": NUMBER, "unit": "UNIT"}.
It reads {"value": 260, "unit": "°"}
